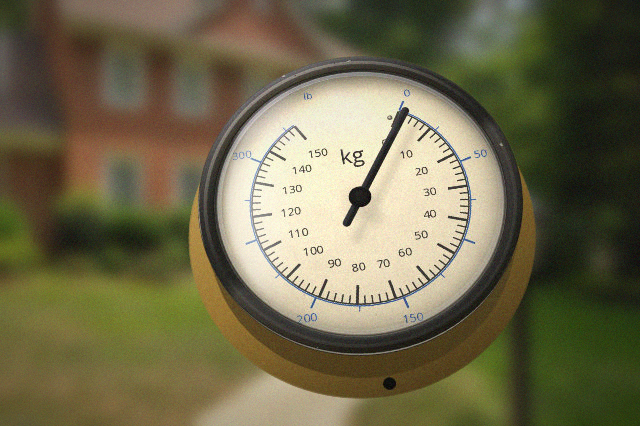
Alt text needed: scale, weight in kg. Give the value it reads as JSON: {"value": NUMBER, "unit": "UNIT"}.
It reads {"value": 2, "unit": "kg"}
